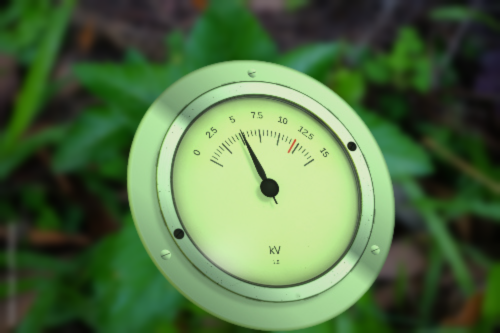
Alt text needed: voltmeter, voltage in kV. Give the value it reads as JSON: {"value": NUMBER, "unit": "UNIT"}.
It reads {"value": 5, "unit": "kV"}
